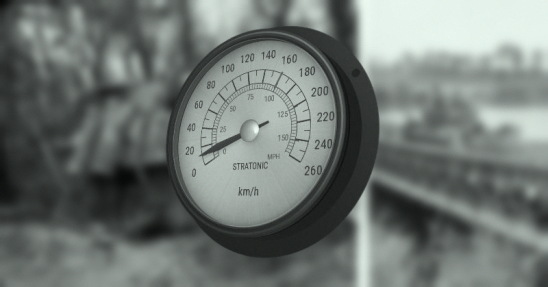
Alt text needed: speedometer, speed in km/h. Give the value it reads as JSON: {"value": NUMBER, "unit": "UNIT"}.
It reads {"value": 10, "unit": "km/h"}
